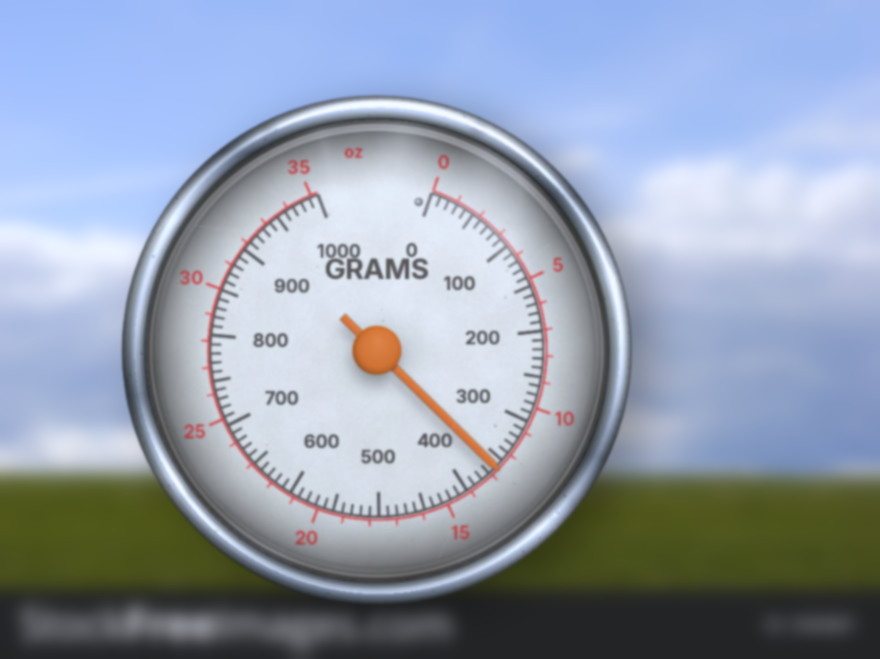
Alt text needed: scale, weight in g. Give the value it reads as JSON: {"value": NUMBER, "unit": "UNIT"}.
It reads {"value": 360, "unit": "g"}
